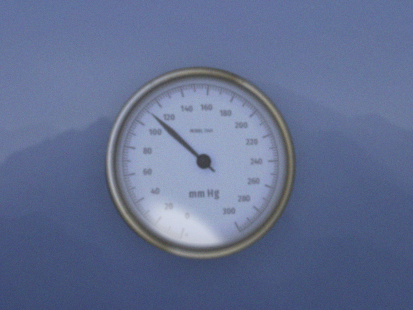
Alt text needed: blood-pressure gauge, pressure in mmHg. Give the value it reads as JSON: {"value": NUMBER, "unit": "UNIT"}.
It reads {"value": 110, "unit": "mmHg"}
